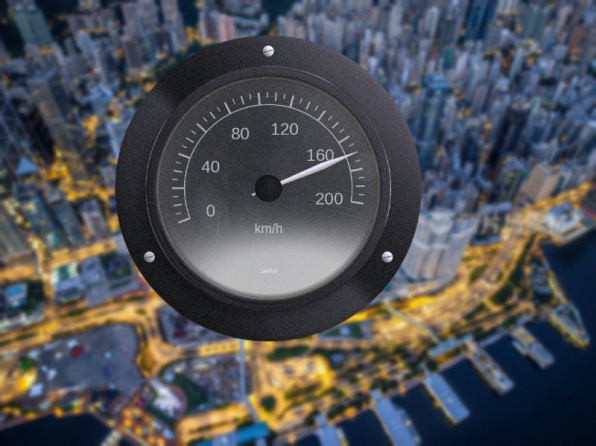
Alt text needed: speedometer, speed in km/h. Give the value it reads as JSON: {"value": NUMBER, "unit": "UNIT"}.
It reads {"value": 170, "unit": "km/h"}
